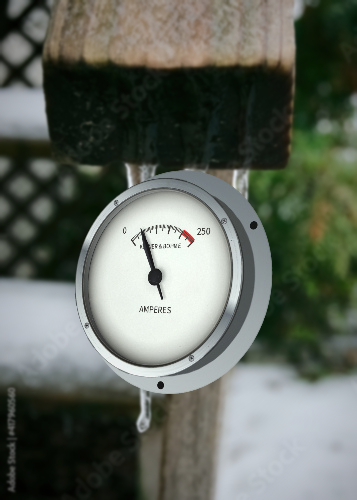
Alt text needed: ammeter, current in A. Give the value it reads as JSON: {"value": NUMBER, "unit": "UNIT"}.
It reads {"value": 50, "unit": "A"}
